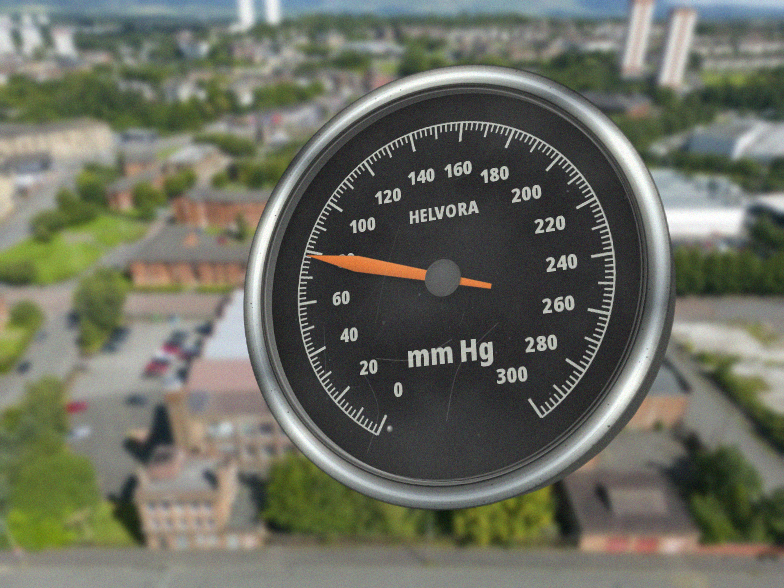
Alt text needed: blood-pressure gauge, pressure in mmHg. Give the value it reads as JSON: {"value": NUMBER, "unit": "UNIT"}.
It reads {"value": 78, "unit": "mmHg"}
